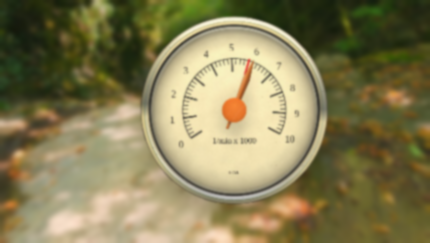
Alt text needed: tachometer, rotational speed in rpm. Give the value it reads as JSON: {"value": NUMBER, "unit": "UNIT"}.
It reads {"value": 6000, "unit": "rpm"}
